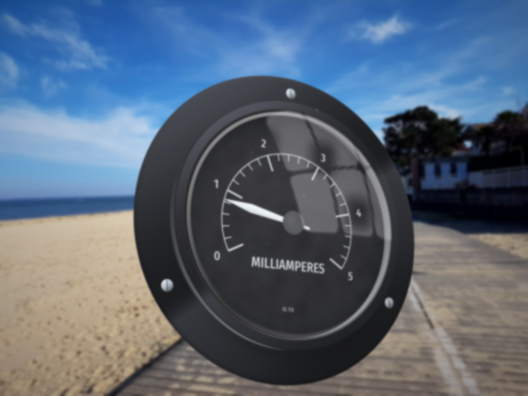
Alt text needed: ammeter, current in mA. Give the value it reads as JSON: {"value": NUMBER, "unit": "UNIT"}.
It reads {"value": 0.8, "unit": "mA"}
